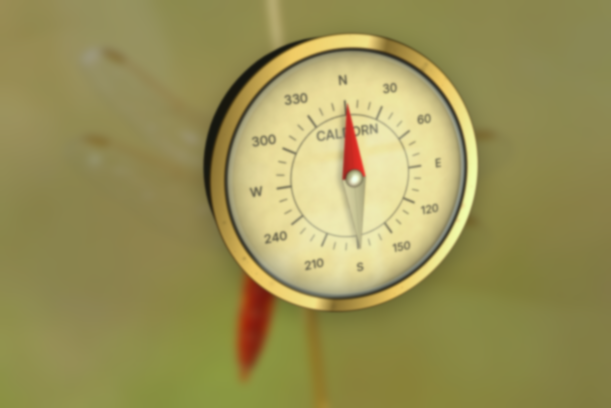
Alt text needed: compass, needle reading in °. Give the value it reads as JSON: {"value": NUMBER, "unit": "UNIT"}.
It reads {"value": 0, "unit": "°"}
